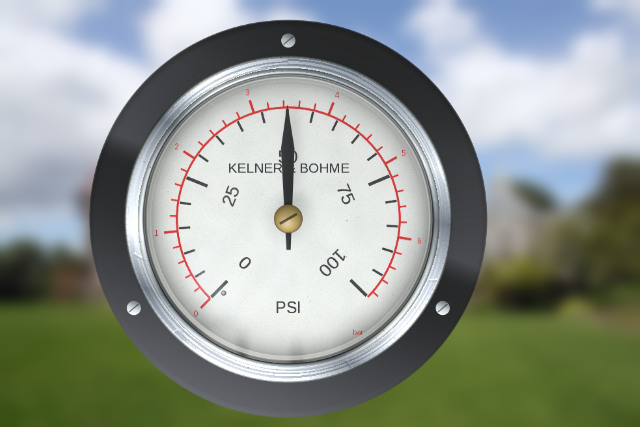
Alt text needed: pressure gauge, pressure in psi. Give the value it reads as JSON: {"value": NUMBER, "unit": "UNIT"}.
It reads {"value": 50, "unit": "psi"}
